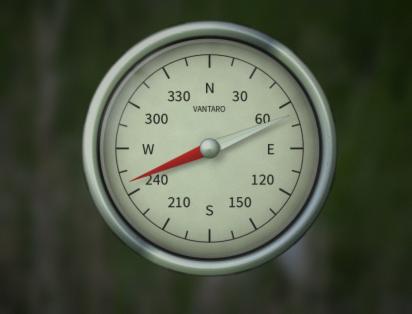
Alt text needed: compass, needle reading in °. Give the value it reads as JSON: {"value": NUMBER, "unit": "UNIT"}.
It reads {"value": 247.5, "unit": "°"}
